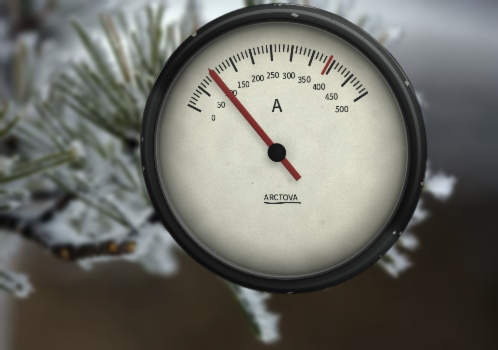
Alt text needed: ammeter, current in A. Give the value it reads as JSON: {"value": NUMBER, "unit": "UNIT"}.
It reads {"value": 100, "unit": "A"}
